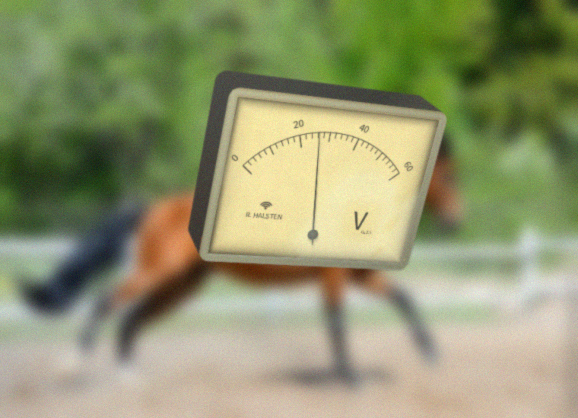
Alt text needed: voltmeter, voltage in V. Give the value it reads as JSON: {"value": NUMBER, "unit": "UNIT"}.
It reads {"value": 26, "unit": "V"}
